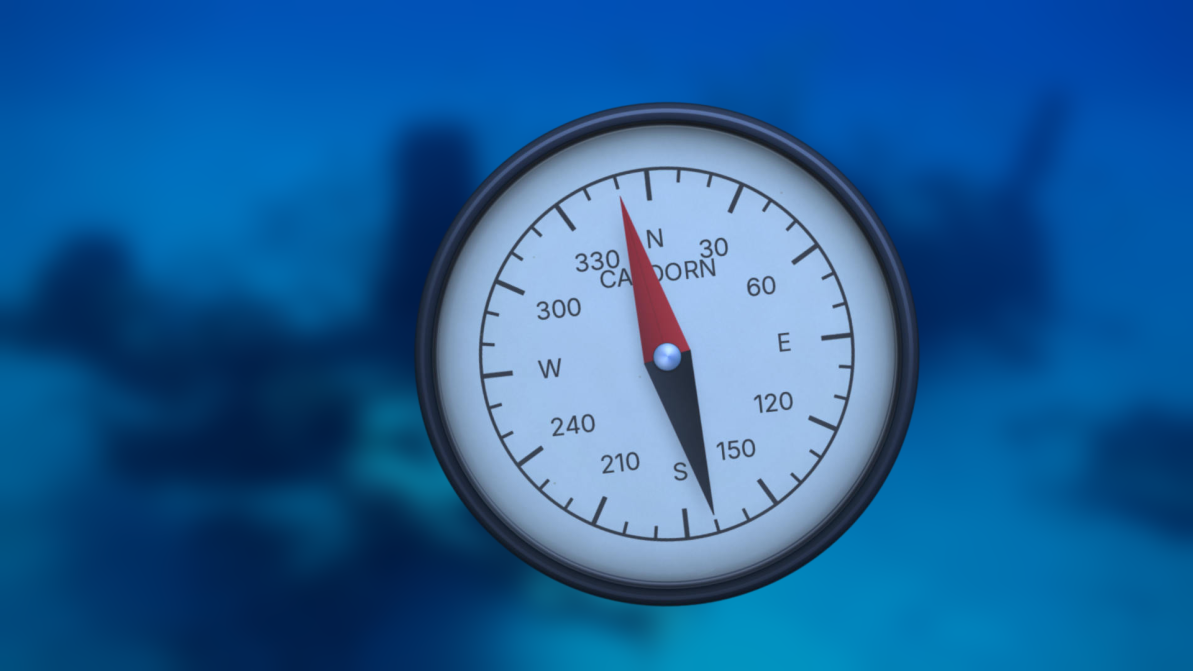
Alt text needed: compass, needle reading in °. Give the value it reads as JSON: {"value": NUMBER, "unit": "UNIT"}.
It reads {"value": 350, "unit": "°"}
